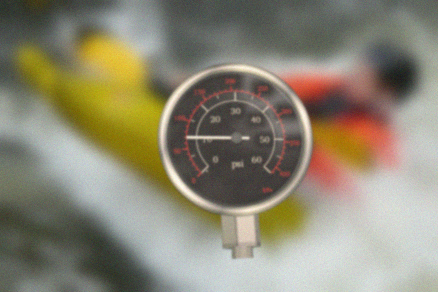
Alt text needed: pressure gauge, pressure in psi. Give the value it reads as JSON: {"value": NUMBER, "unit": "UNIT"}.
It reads {"value": 10, "unit": "psi"}
